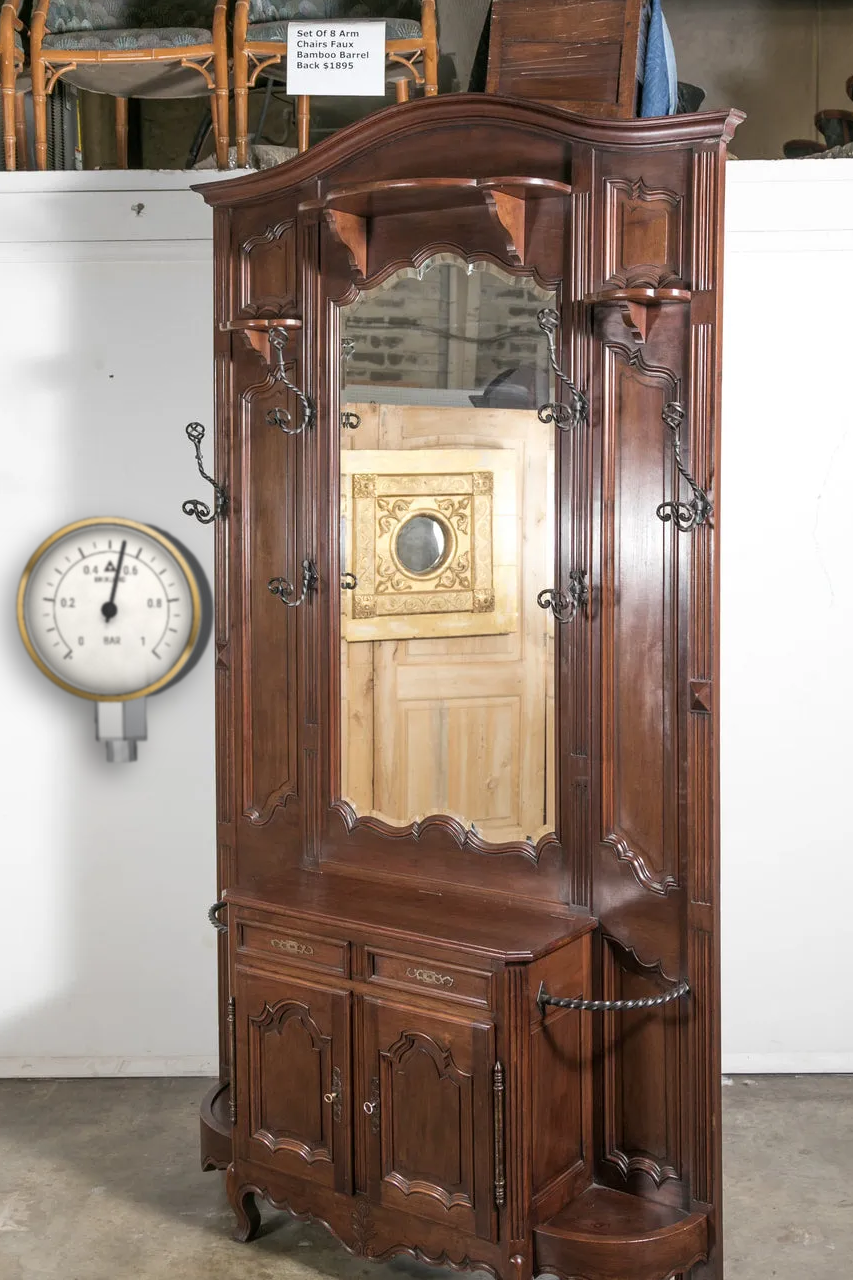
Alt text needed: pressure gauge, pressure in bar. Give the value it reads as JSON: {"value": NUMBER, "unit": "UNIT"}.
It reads {"value": 0.55, "unit": "bar"}
